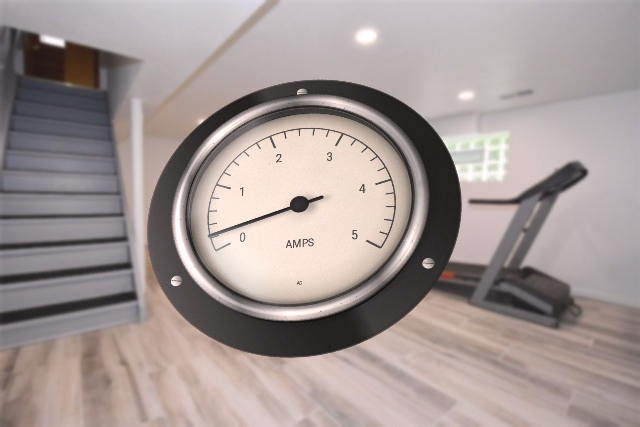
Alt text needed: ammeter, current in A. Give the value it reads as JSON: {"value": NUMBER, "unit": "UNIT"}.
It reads {"value": 0.2, "unit": "A"}
